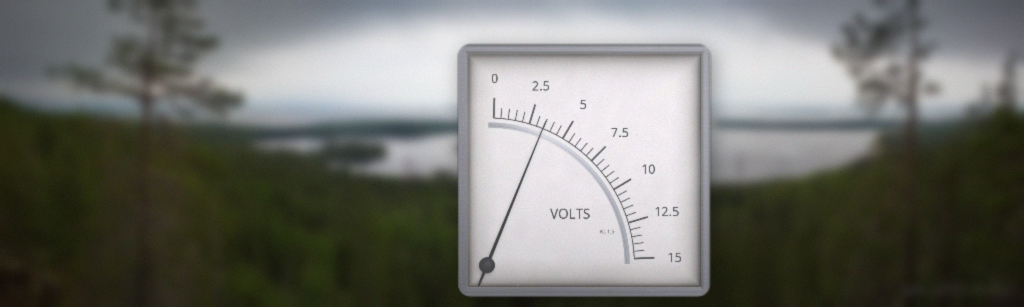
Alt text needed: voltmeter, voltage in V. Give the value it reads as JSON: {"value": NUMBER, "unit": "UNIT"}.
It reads {"value": 3.5, "unit": "V"}
